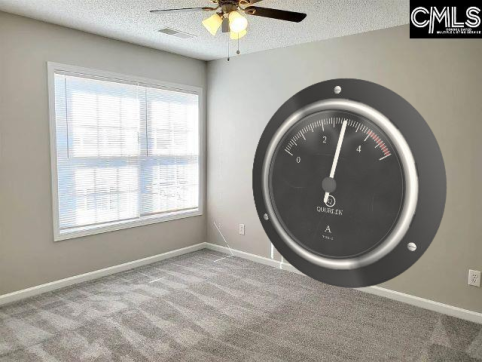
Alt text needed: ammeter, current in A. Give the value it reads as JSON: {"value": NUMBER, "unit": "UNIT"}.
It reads {"value": 3, "unit": "A"}
